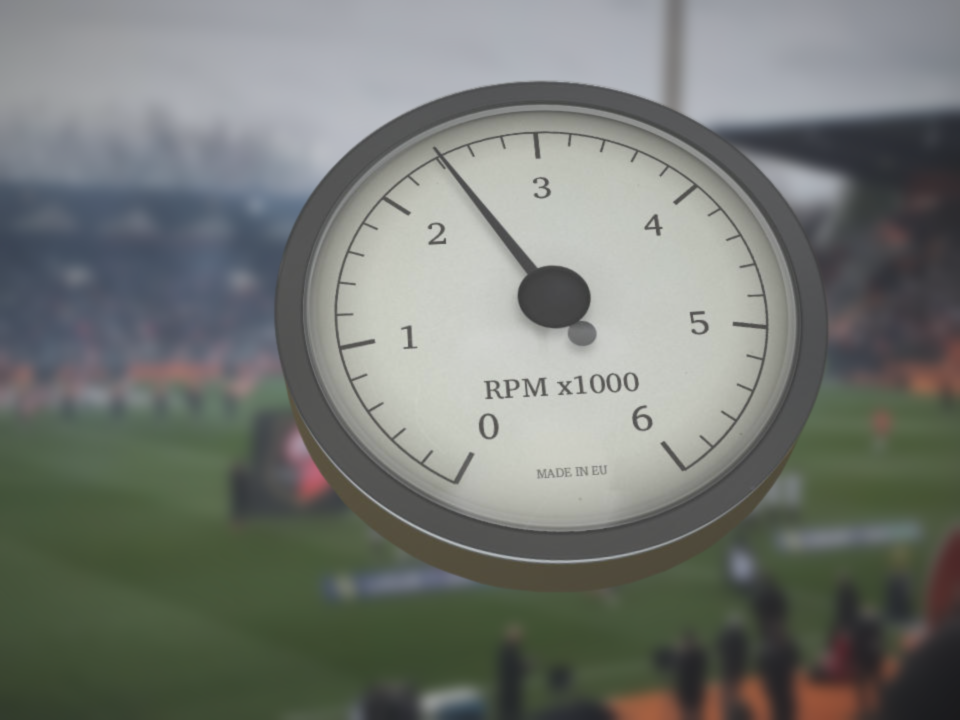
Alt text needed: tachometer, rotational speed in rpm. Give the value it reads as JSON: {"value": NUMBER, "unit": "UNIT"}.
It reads {"value": 2400, "unit": "rpm"}
